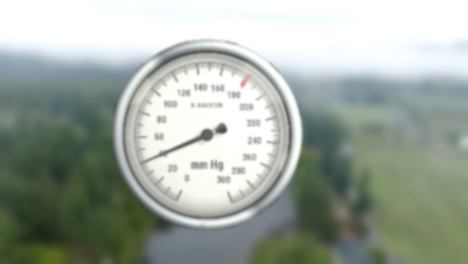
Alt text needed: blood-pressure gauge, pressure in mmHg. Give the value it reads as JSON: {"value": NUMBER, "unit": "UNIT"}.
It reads {"value": 40, "unit": "mmHg"}
